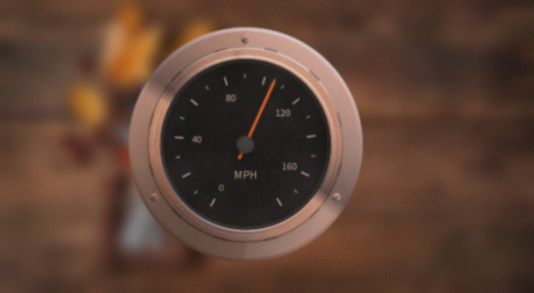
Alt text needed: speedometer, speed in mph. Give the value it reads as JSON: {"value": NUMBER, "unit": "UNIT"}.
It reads {"value": 105, "unit": "mph"}
